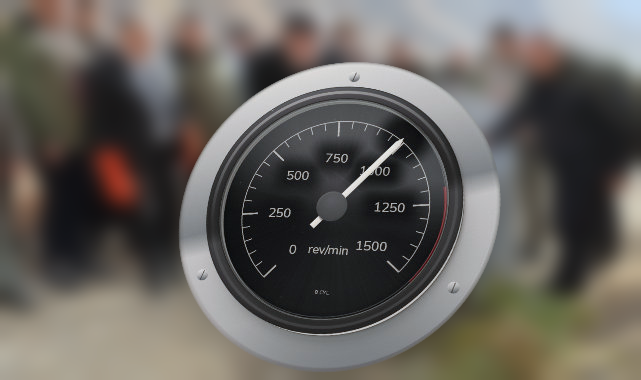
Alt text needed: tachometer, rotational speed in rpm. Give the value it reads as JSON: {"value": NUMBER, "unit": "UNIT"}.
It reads {"value": 1000, "unit": "rpm"}
